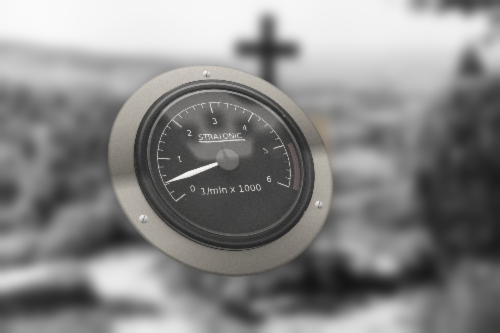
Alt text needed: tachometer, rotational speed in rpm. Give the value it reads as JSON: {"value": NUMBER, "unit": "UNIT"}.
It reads {"value": 400, "unit": "rpm"}
